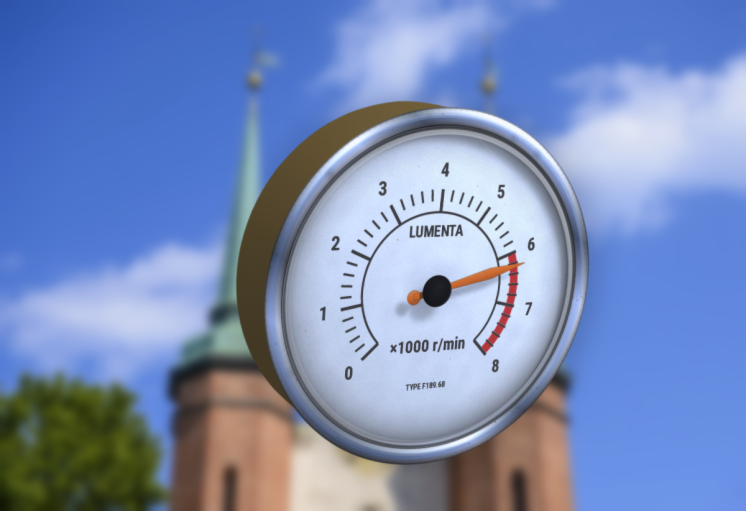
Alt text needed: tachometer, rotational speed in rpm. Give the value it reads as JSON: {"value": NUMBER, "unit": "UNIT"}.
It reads {"value": 6200, "unit": "rpm"}
